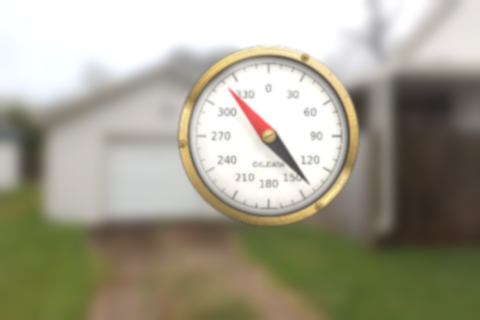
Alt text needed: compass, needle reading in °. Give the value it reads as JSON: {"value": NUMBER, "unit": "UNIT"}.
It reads {"value": 320, "unit": "°"}
